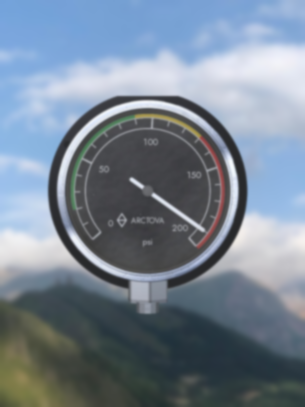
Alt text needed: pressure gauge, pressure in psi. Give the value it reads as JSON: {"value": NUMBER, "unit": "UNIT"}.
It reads {"value": 190, "unit": "psi"}
